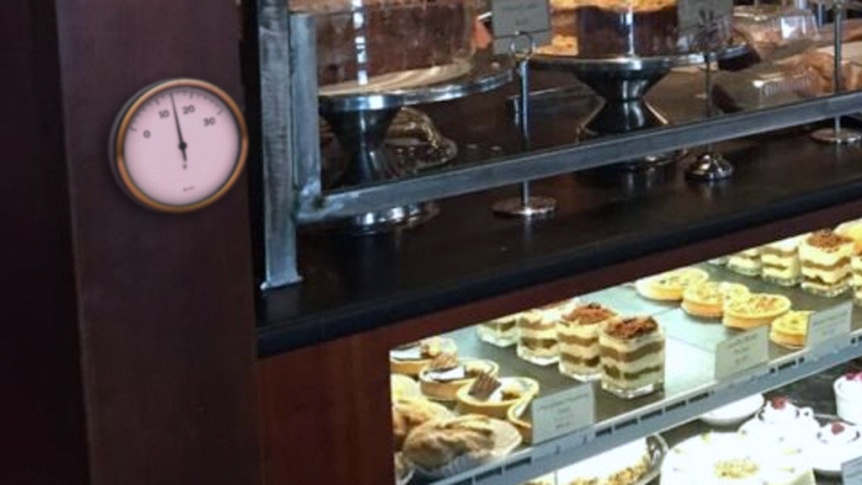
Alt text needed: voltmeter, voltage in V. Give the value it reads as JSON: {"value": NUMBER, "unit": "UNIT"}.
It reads {"value": 14, "unit": "V"}
